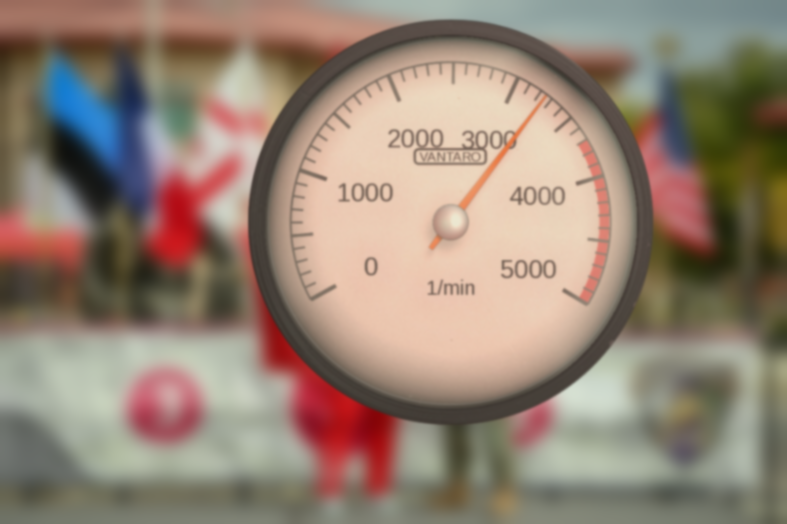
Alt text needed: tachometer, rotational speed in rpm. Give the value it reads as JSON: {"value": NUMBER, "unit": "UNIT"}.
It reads {"value": 3250, "unit": "rpm"}
